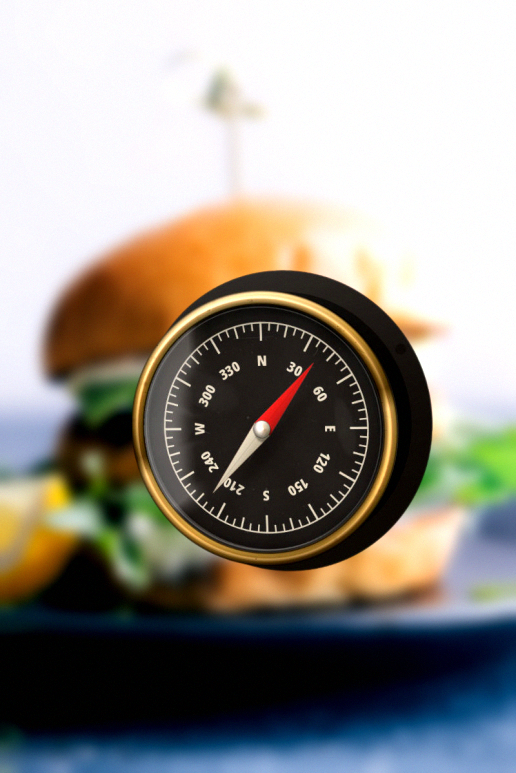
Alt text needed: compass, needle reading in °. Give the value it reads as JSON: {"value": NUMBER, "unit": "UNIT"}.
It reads {"value": 40, "unit": "°"}
